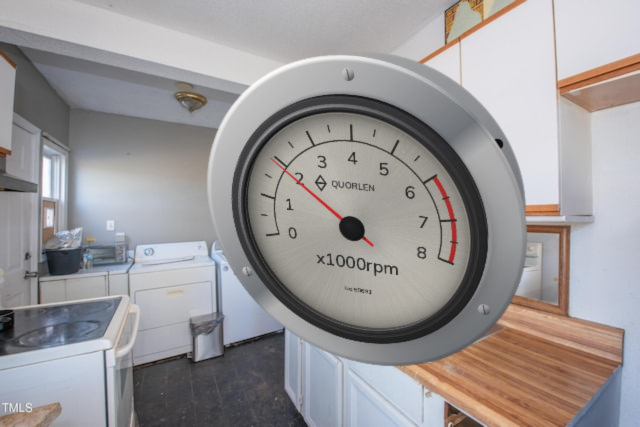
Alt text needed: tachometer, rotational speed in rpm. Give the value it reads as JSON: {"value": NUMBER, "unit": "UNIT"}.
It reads {"value": 2000, "unit": "rpm"}
